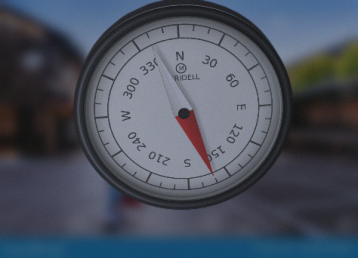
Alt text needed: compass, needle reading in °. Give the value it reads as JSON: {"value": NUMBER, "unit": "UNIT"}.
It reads {"value": 160, "unit": "°"}
